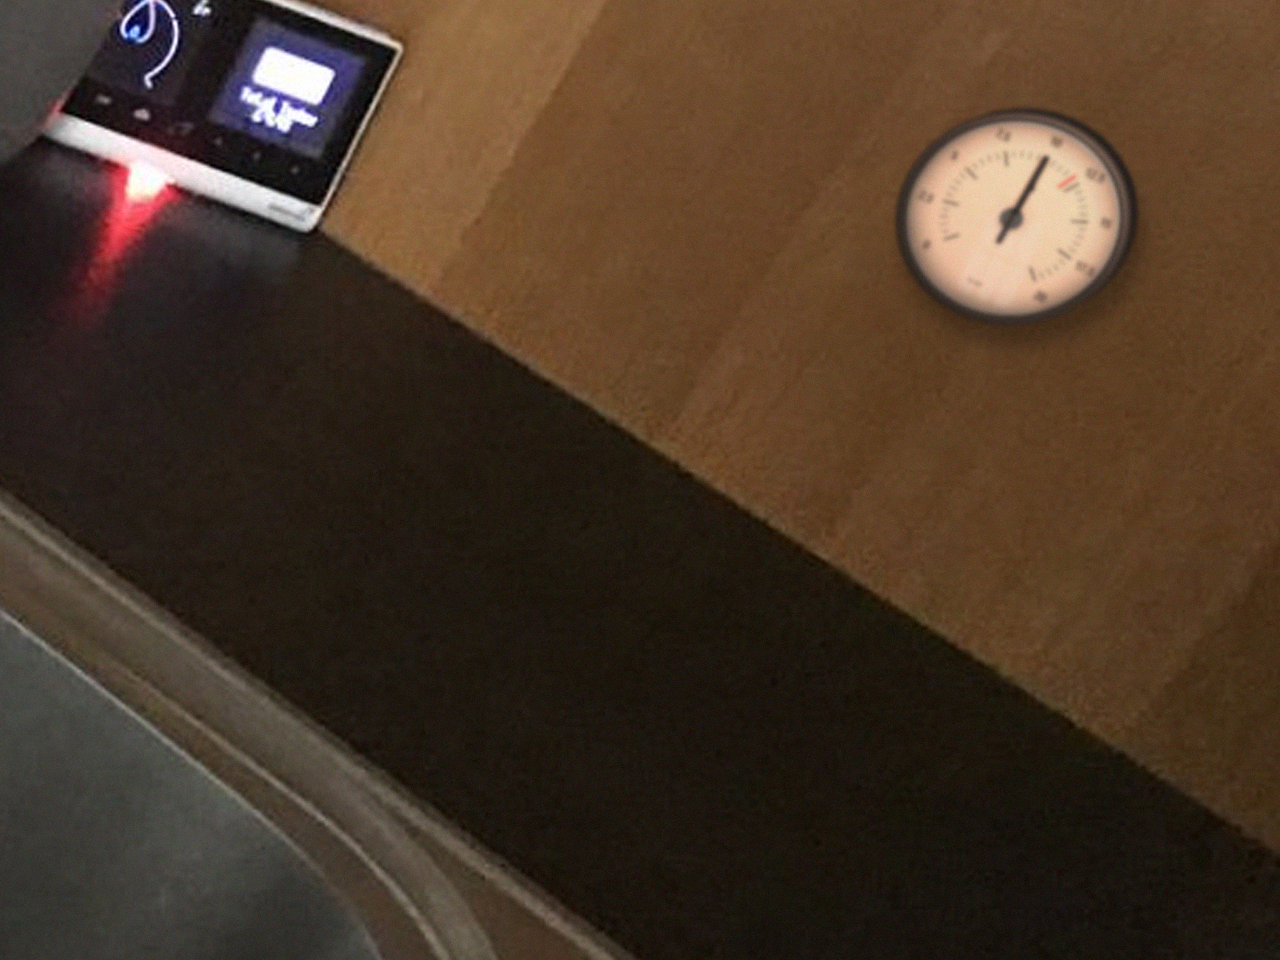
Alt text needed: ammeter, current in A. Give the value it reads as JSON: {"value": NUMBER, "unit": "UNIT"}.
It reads {"value": 10, "unit": "A"}
